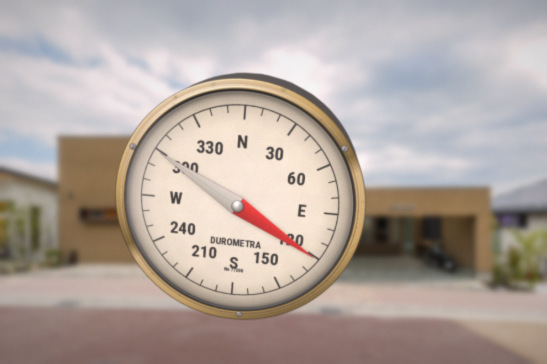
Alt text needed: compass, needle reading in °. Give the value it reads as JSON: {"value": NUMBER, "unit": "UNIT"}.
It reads {"value": 120, "unit": "°"}
